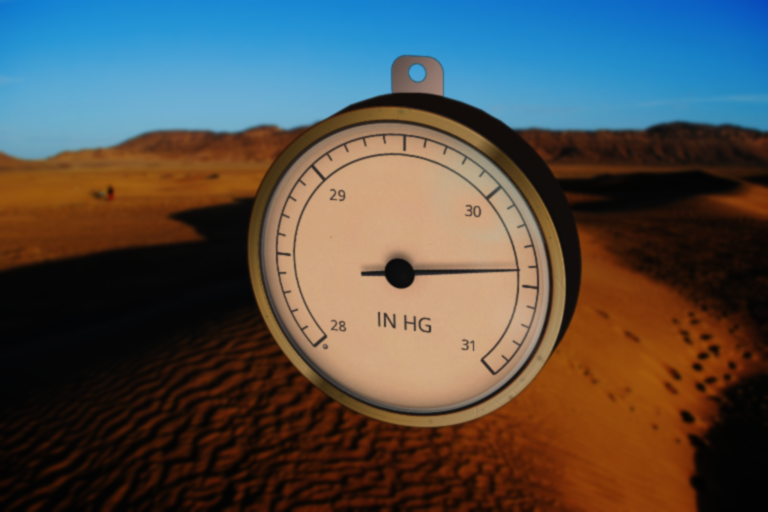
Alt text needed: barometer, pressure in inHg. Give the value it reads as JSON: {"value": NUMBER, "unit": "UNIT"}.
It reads {"value": 30.4, "unit": "inHg"}
